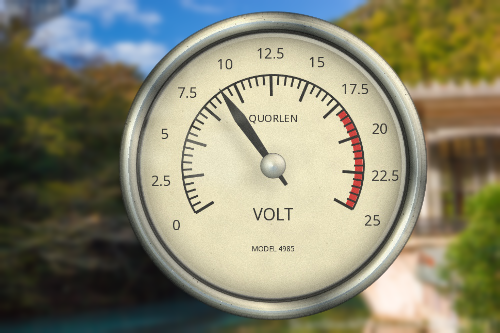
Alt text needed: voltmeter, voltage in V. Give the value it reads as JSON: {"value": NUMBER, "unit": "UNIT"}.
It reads {"value": 9, "unit": "V"}
